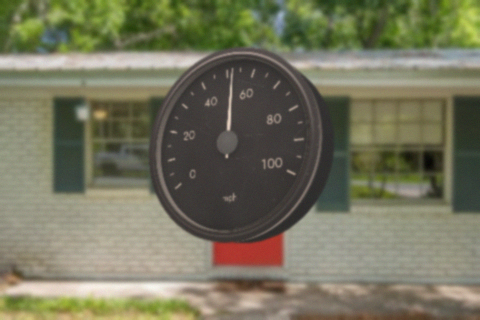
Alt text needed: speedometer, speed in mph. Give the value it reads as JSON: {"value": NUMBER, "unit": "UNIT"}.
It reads {"value": 52.5, "unit": "mph"}
